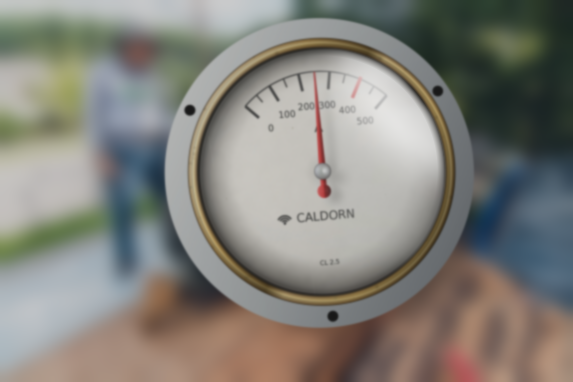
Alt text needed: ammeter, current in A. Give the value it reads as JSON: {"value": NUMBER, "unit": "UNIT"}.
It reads {"value": 250, "unit": "A"}
